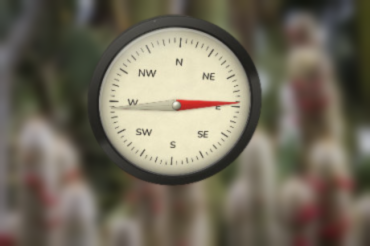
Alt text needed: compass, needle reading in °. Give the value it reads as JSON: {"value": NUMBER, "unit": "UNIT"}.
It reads {"value": 85, "unit": "°"}
